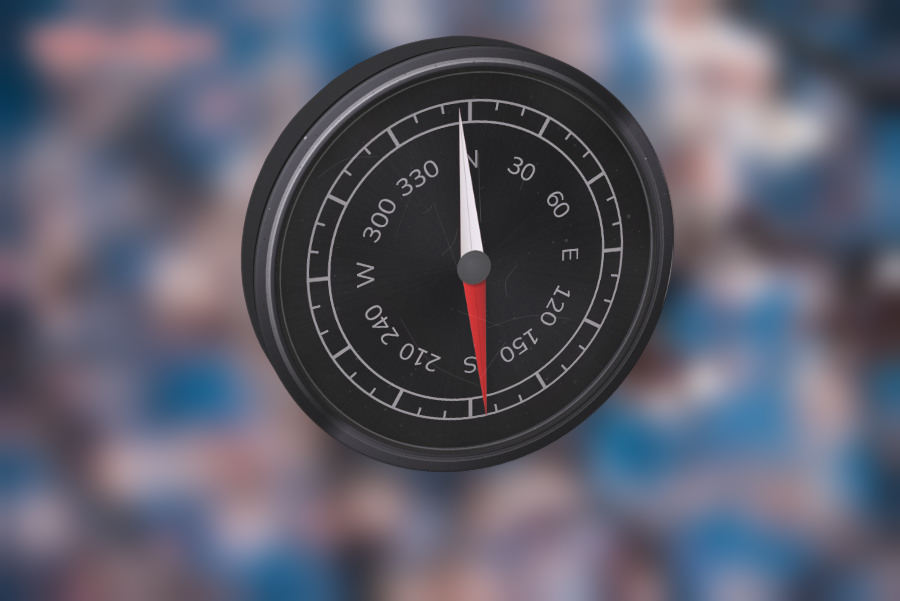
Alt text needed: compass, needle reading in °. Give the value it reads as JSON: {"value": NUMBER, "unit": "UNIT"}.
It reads {"value": 175, "unit": "°"}
